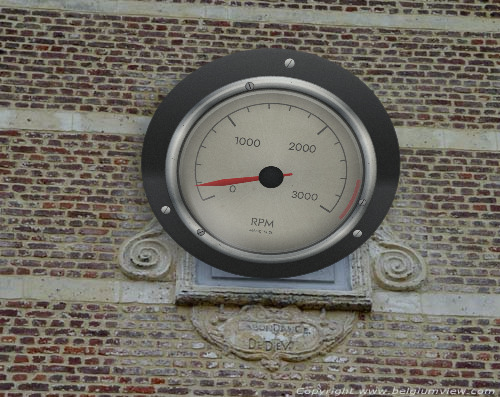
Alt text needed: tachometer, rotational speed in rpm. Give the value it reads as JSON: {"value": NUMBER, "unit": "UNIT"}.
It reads {"value": 200, "unit": "rpm"}
